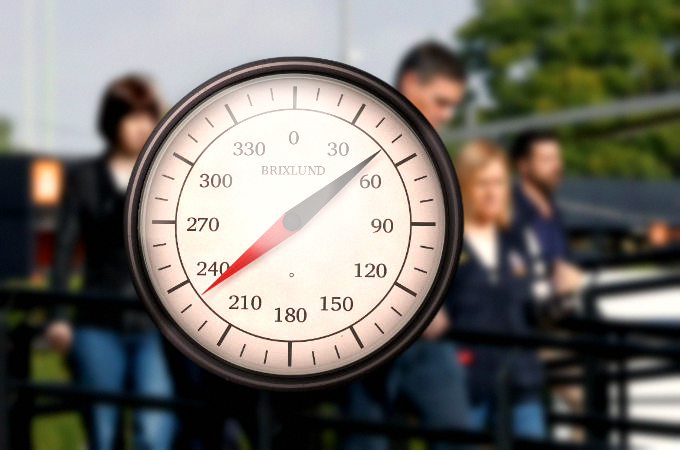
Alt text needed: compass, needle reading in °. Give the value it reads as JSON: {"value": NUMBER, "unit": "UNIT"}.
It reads {"value": 230, "unit": "°"}
